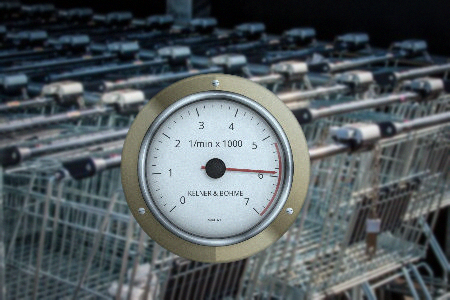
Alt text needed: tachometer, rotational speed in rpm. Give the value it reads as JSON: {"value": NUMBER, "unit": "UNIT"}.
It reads {"value": 5900, "unit": "rpm"}
